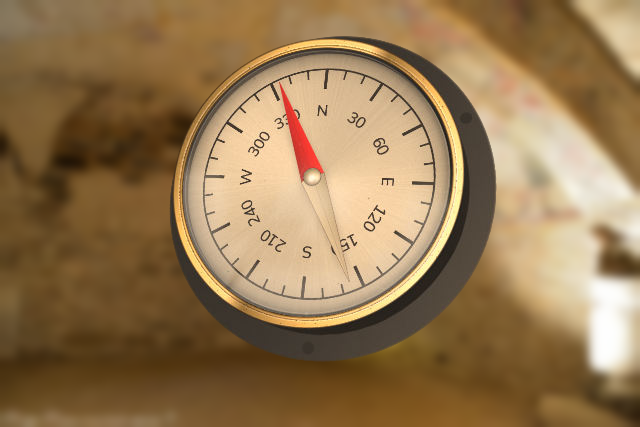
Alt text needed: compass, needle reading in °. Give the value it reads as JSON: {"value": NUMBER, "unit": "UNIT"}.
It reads {"value": 335, "unit": "°"}
